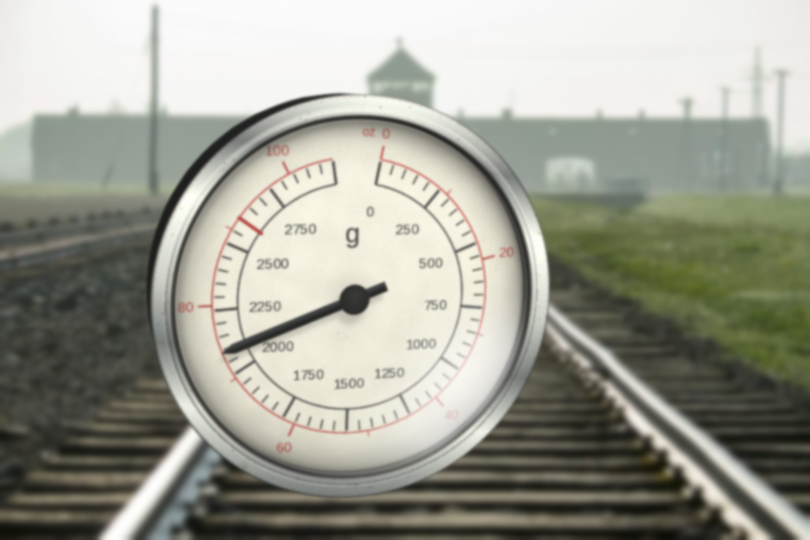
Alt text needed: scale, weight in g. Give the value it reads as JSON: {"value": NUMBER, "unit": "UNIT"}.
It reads {"value": 2100, "unit": "g"}
